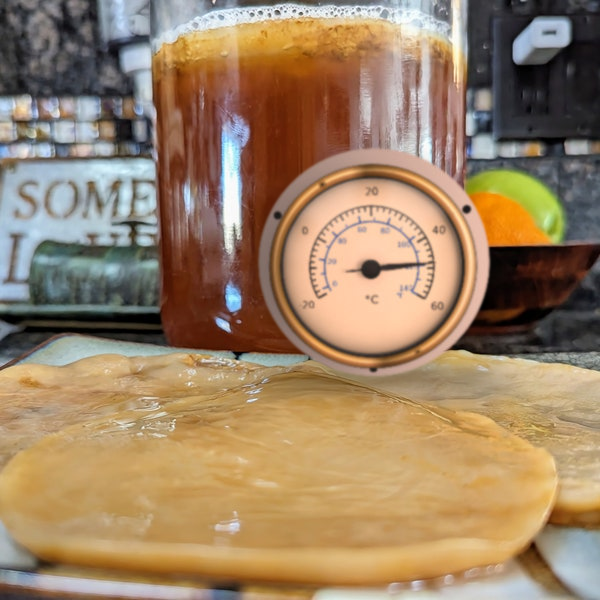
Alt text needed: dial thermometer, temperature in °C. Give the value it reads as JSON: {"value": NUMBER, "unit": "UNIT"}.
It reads {"value": 48, "unit": "°C"}
